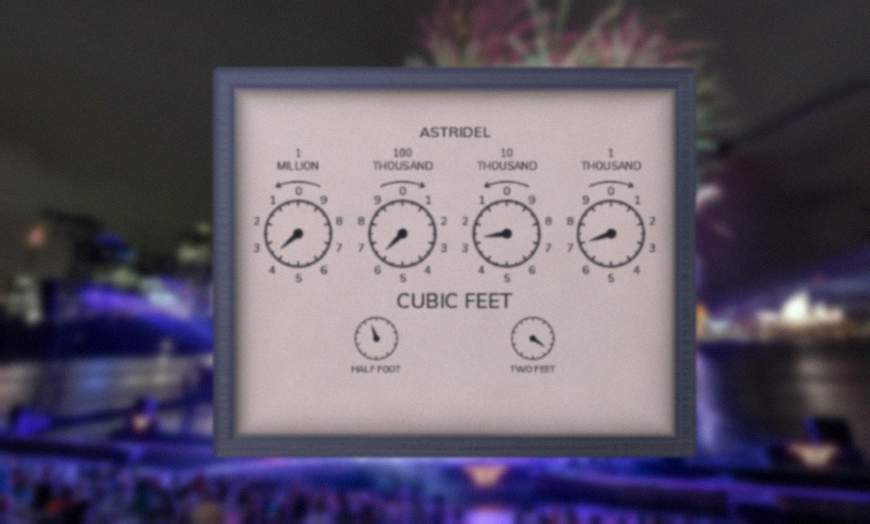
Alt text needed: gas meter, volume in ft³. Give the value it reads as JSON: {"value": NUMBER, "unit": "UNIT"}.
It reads {"value": 362700, "unit": "ft³"}
